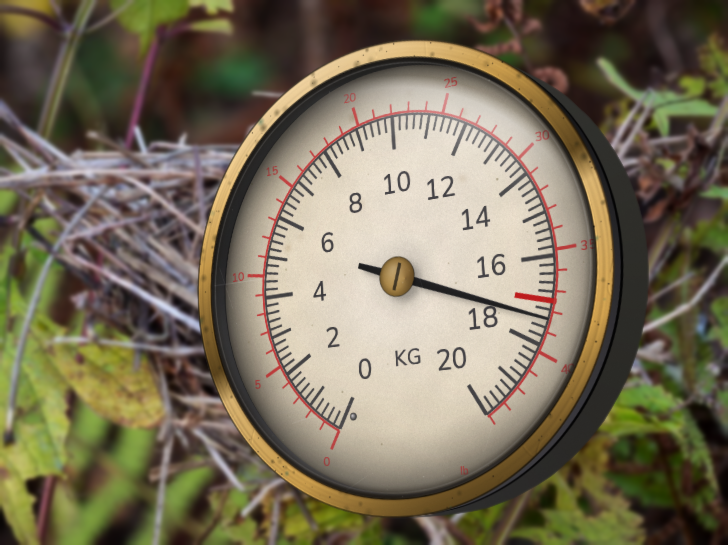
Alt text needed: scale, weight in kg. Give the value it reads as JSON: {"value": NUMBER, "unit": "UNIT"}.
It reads {"value": 17.4, "unit": "kg"}
